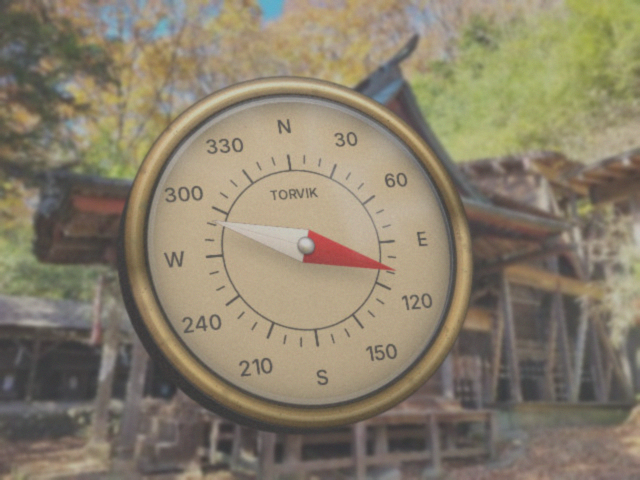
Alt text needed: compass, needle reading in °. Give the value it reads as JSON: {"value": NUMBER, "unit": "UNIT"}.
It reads {"value": 110, "unit": "°"}
